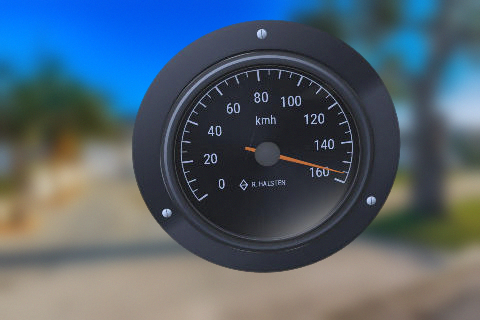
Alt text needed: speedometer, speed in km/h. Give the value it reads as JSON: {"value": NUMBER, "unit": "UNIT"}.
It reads {"value": 155, "unit": "km/h"}
